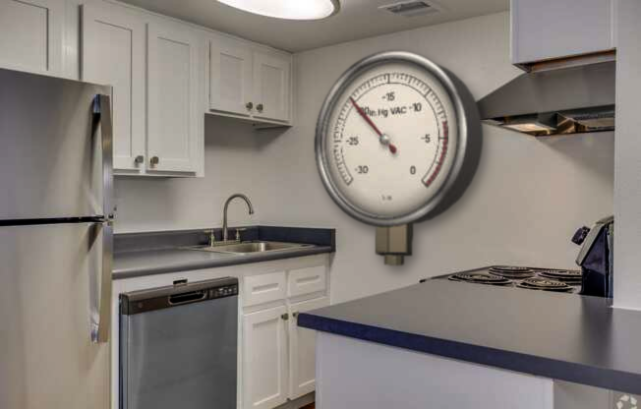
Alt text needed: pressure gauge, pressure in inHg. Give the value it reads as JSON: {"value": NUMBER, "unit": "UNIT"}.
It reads {"value": -20, "unit": "inHg"}
